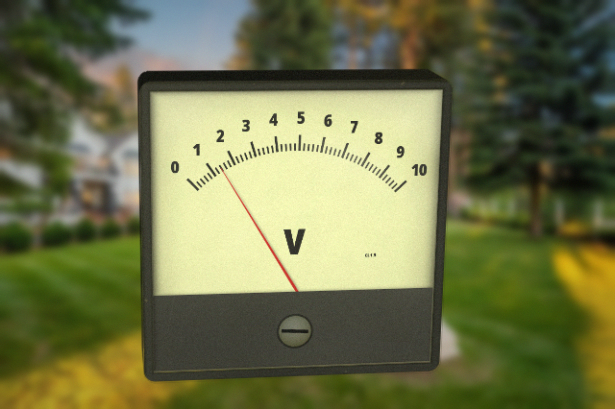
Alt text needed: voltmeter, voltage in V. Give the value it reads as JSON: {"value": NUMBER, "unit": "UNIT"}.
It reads {"value": 1.4, "unit": "V"}
